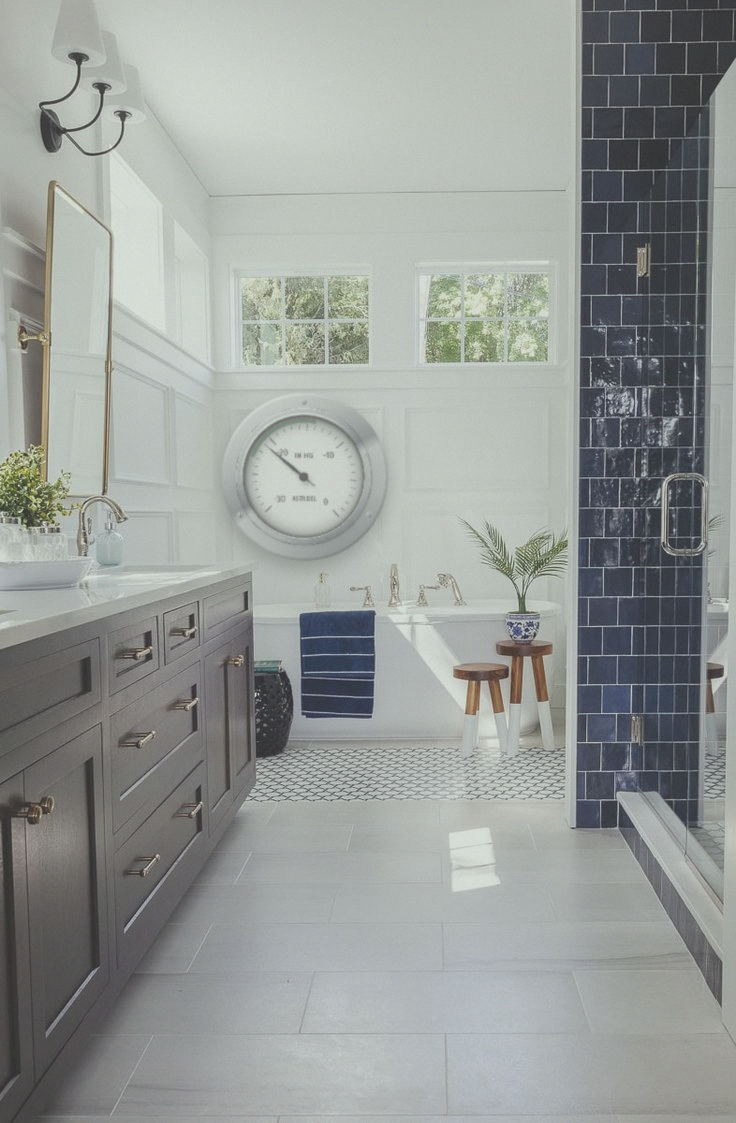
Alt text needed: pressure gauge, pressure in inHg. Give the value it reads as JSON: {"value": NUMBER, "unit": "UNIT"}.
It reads {"value": -21, "unit": "inHg"}
